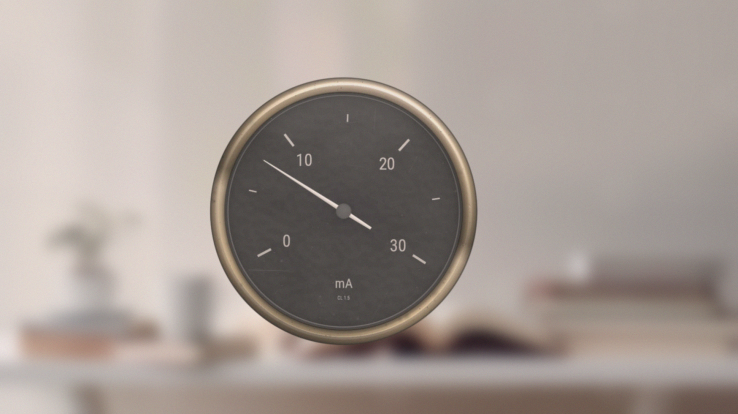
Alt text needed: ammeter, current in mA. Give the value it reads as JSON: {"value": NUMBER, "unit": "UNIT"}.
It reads {"value": 7.5, "unit": "mA"}
